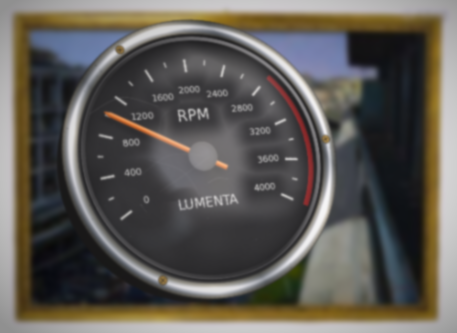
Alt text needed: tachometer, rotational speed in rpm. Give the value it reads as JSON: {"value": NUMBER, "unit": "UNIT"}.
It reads {"value": 1000, "unit": "rpm"}
